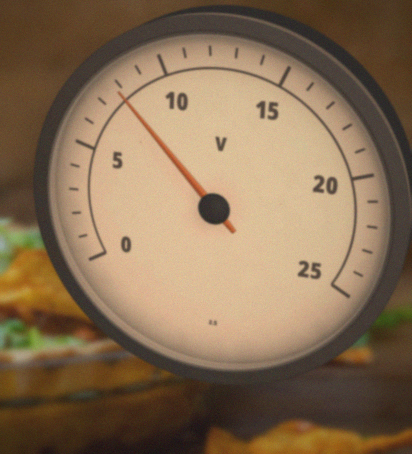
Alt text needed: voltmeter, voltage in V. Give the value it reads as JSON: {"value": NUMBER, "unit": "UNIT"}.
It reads {"value": 8, "unit": "V"}
